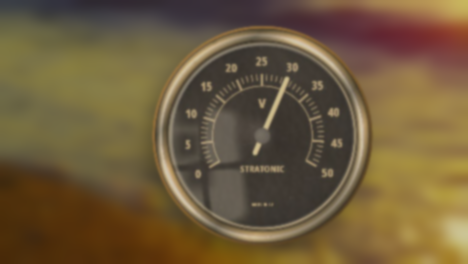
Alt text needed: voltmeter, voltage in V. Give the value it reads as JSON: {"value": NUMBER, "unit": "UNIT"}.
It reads {"value": 30, "unit": "V"}
